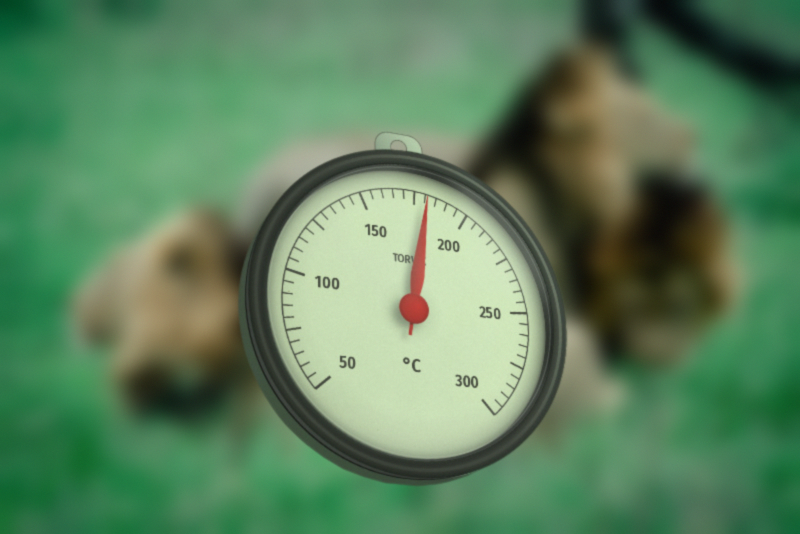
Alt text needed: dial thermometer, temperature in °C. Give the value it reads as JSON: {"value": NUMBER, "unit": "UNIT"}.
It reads {"value": 180, "unit": "°C"}
